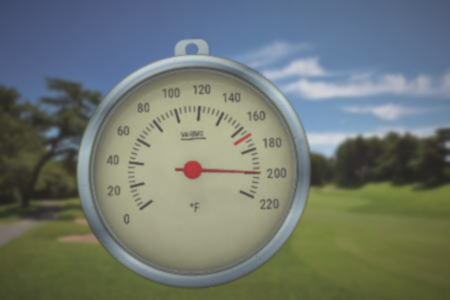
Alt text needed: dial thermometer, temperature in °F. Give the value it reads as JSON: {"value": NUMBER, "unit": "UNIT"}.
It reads {"value": 200, "unit": "°F"}
